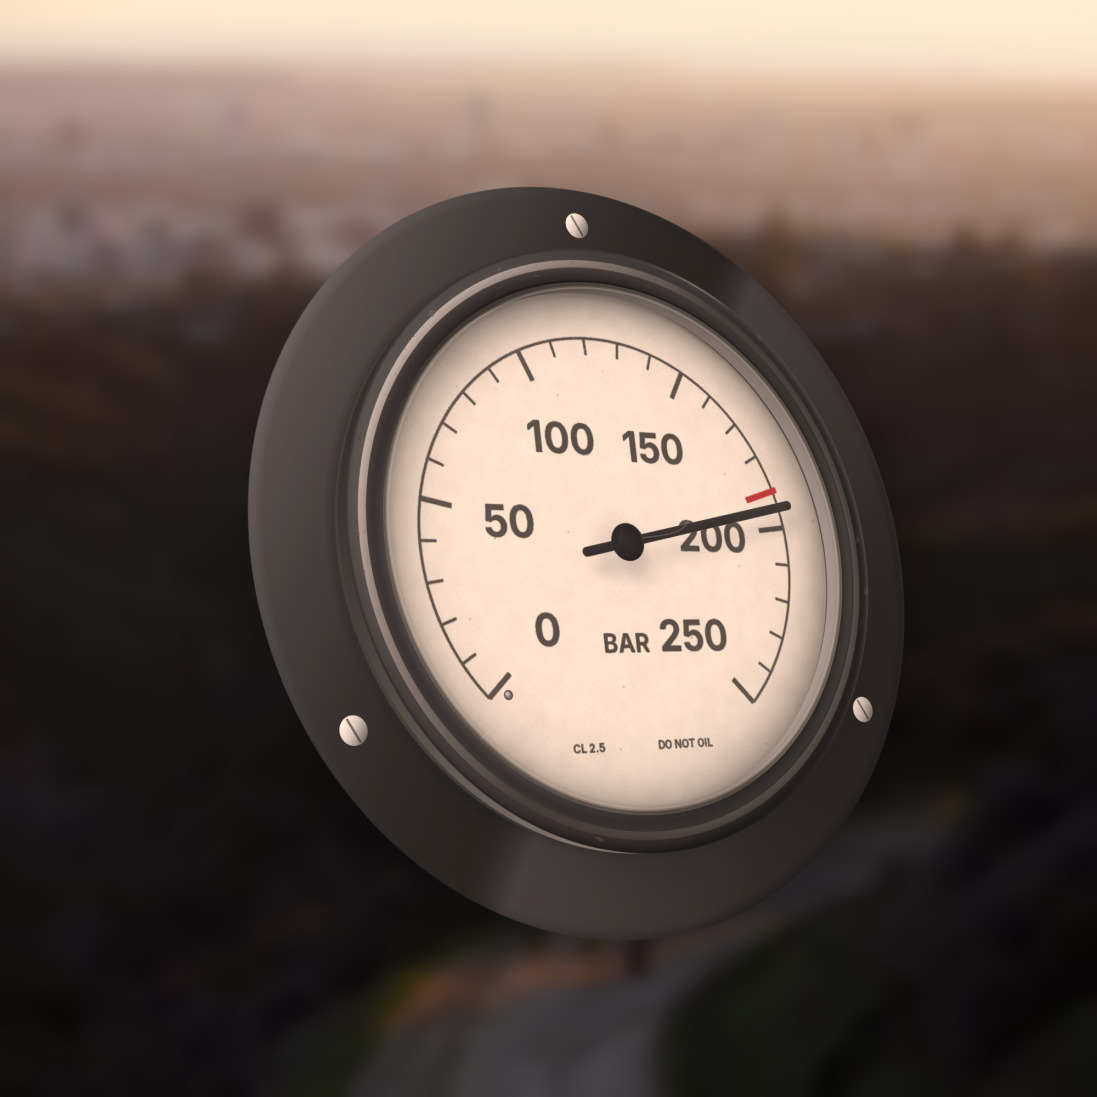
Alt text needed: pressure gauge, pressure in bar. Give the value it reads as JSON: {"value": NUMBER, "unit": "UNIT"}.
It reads {"value": 195, "unit": "bar"}
